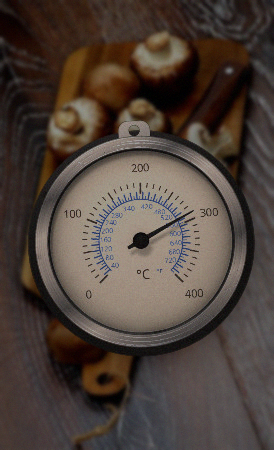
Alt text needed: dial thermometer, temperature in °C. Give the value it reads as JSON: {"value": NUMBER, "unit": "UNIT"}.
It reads {"value": 290, "unit": "°C"}
